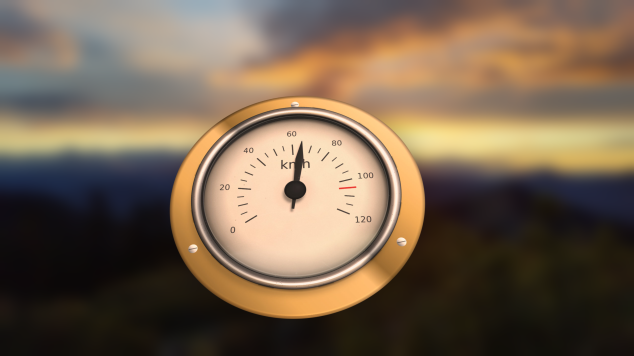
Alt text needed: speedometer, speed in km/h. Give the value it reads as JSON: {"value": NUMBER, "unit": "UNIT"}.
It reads {"value": 65, "unit": "km/h"}
